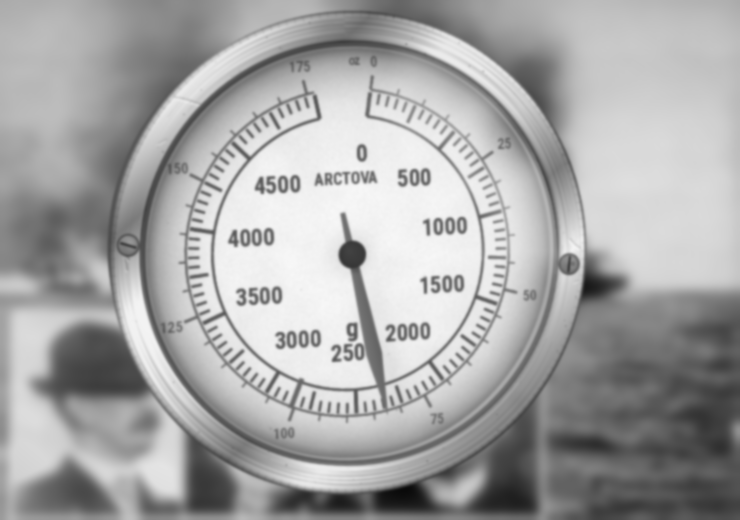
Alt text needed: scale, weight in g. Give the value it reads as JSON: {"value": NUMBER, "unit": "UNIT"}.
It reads {"value": 2350, "unit": "g"}
